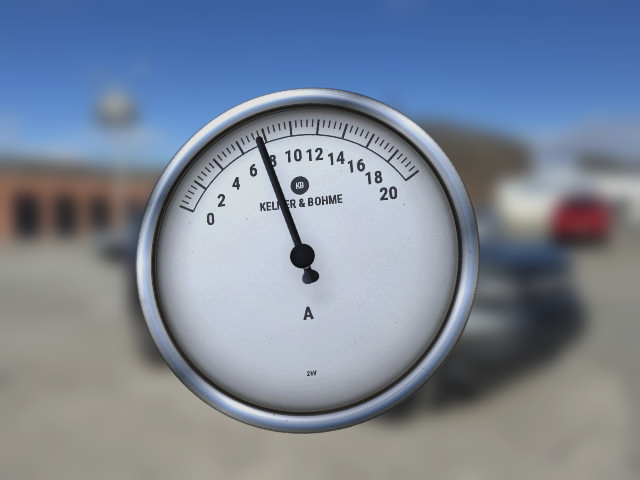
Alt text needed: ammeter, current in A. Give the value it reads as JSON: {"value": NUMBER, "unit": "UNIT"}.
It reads {"value": 7.6, "unit": "A"}
